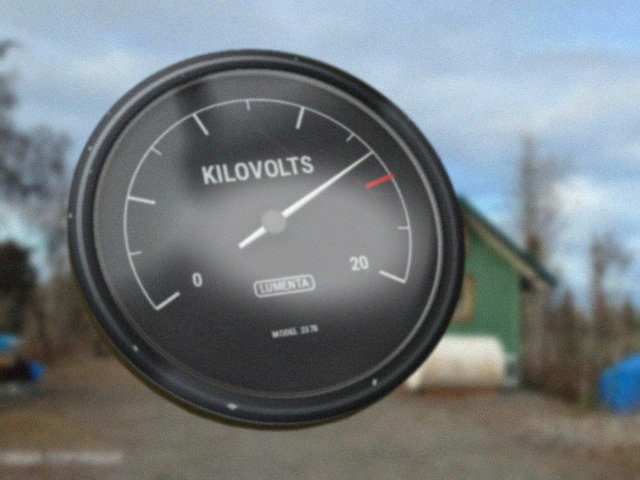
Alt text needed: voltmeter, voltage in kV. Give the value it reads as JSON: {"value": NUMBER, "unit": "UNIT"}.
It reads {"value": 15, "unit": "kV"}
